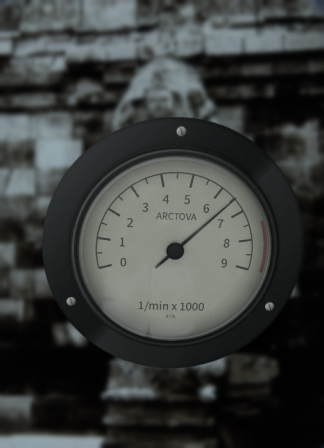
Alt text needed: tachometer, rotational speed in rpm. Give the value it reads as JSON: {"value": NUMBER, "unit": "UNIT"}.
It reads {"value": 6500, "unit": "rpm"}
